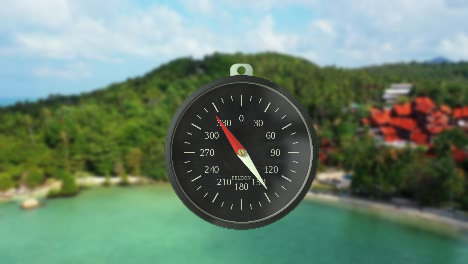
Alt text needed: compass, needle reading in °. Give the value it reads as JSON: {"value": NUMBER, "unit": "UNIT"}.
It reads {"value": 325, "unit": "°"}
